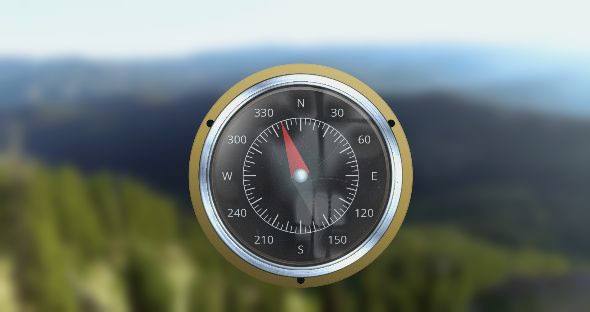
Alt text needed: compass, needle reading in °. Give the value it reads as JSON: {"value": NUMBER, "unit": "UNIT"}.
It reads {"value": 340, "unit": "°"}
